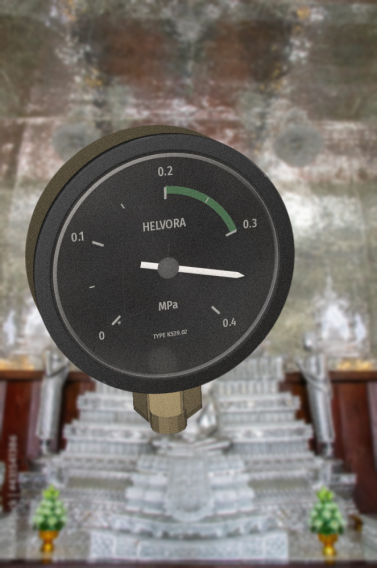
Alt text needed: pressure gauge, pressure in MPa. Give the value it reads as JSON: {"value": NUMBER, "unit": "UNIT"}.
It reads {"value": 0.35, "unit": "MPa"}
